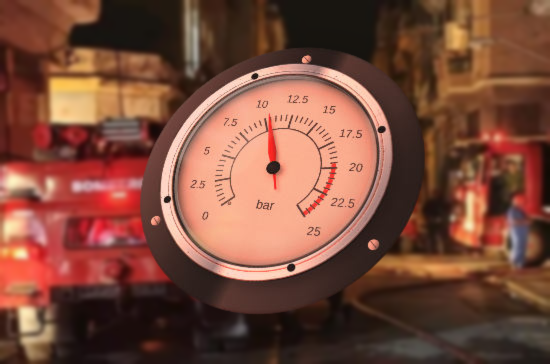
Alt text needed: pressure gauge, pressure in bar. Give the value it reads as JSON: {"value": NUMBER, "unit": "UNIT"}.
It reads {"value": 10.5, "unit": "bar"}
